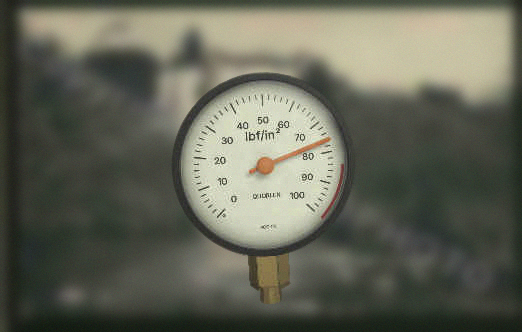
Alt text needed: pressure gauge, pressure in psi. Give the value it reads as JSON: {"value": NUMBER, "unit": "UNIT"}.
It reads {"value": 76, "unit": "psi"}
